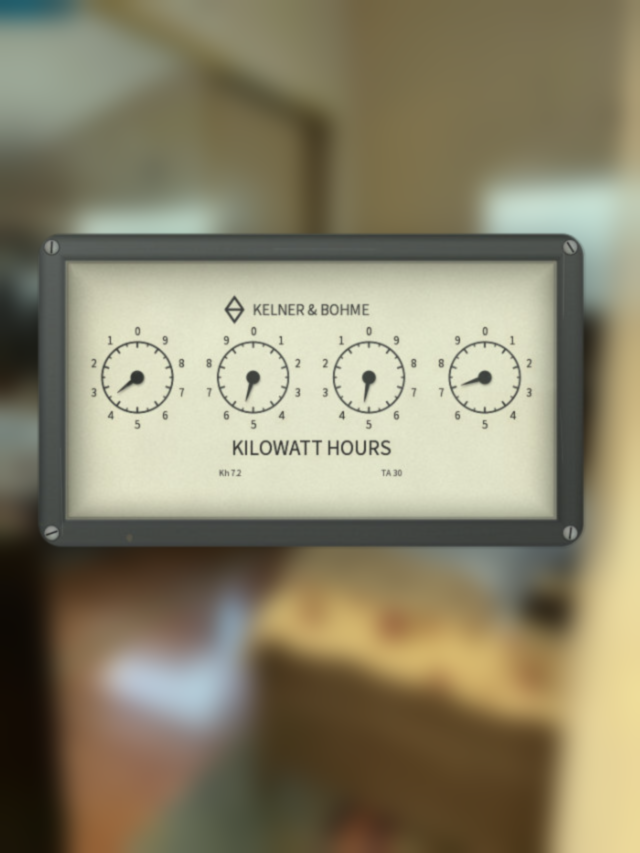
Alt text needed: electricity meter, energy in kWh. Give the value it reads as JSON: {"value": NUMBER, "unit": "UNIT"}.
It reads {"value": 3547, "unit": "kWh"}
